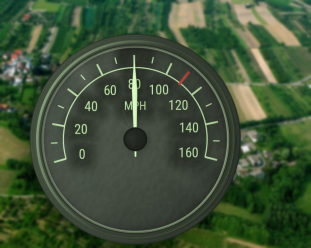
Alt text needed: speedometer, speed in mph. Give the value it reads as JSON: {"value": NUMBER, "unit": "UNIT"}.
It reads {"value": 80, "unit": "mph"}
